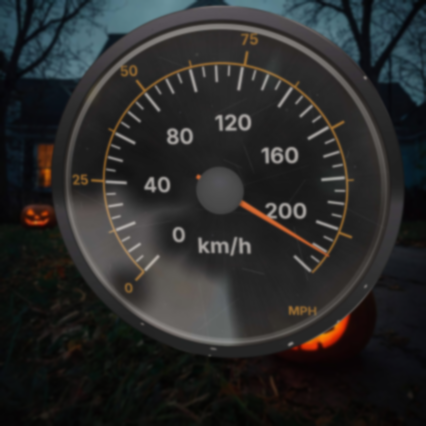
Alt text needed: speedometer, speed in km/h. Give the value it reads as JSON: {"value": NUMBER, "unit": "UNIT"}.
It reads {"value": 210, "unit": "km/h"}
